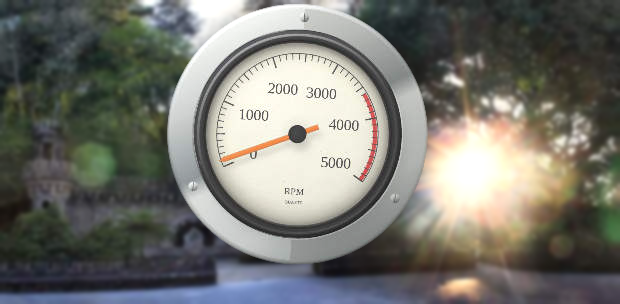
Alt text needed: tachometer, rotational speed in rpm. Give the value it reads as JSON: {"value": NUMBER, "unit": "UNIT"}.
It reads {"value": 100, "unit": "rpm"}
